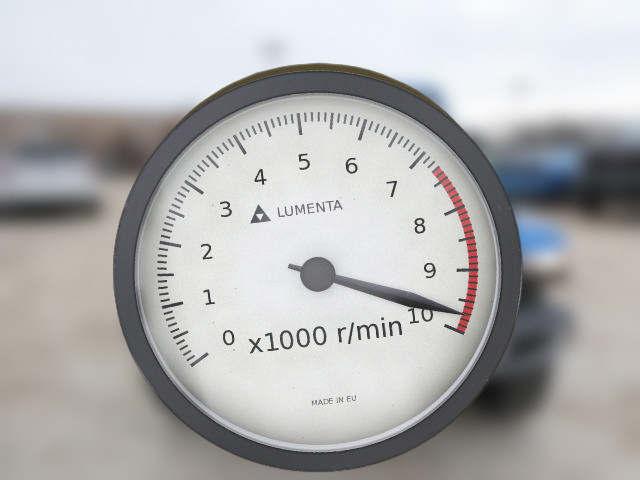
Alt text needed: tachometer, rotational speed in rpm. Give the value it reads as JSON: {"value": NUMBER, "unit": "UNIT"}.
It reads {"value": 9700, "unit": "rpm"}
